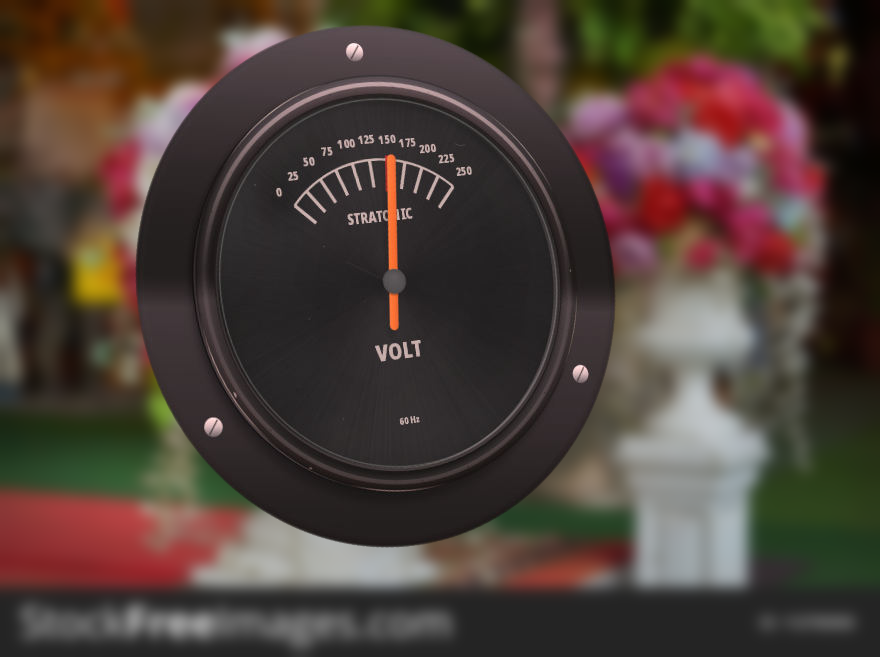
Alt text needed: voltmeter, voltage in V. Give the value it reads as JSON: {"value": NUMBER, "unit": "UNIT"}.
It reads {"value": 150, "unit": "V"}
